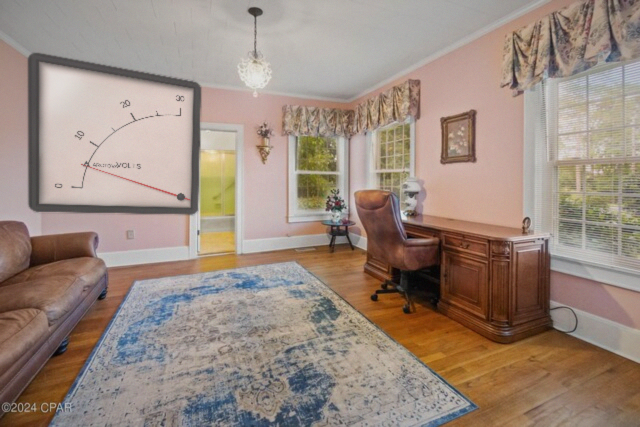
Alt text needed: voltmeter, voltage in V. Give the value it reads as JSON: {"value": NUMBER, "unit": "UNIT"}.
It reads {"value": 5, "unit": "V"}
